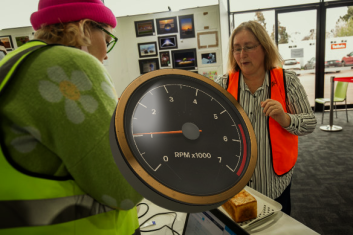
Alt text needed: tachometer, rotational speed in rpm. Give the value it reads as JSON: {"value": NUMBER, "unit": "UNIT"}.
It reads {"value": 1000, "unit": "rpm"}
